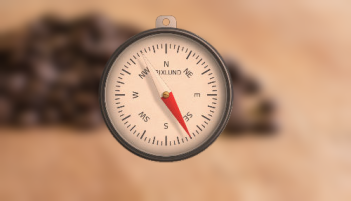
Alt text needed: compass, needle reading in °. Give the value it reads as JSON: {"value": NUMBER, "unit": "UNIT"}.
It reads {"value": 150, "unit": "°"}
